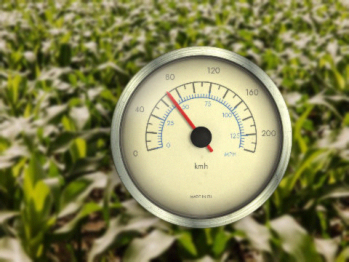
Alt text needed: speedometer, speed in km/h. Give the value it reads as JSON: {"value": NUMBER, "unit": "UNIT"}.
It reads {"value": 70, "unit": "km/h"}
